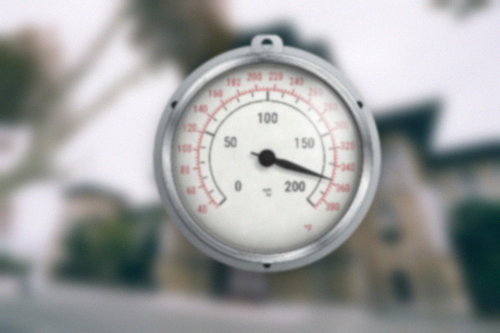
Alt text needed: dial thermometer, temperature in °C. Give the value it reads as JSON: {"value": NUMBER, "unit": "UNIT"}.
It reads {"value": 180, "unit": "°C"}
